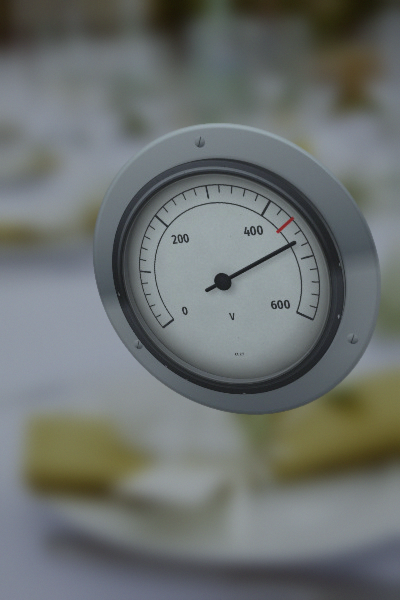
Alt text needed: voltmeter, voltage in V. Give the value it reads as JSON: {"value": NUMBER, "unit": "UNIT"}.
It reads {"value": 470, "unit": "V"}
